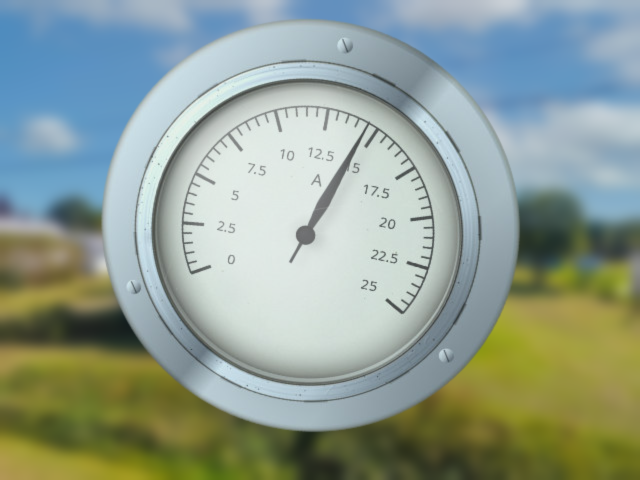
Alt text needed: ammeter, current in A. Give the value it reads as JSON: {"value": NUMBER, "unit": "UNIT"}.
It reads {"value": 14.5, "unit": "A"}
